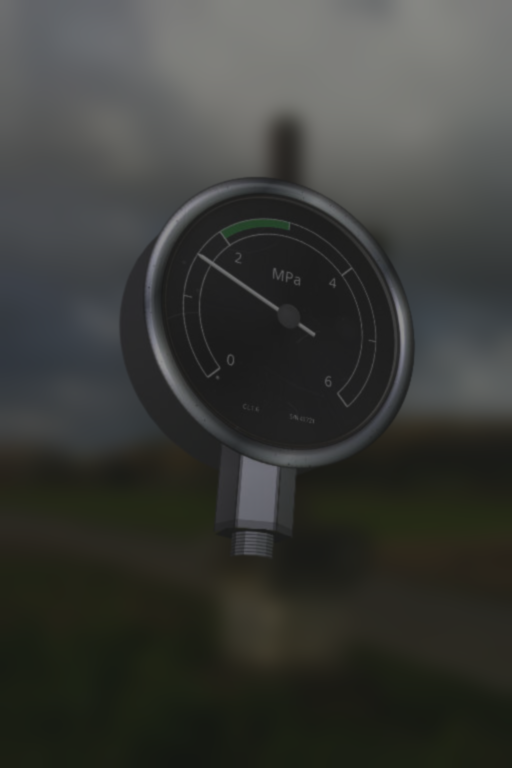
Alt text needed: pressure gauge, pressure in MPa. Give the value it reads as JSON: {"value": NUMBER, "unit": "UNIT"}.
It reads {"value": 1.5, "unit": "MPa"}
